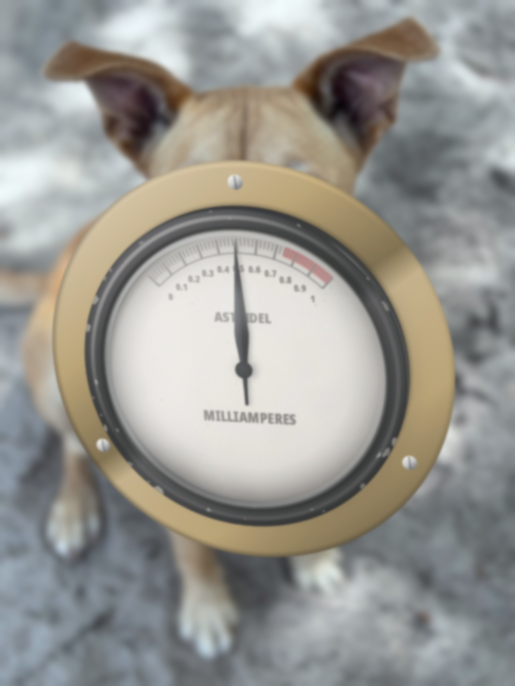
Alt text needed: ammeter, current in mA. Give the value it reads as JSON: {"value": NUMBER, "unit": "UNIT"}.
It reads {"value": 0.5, "unit": "mA"}
